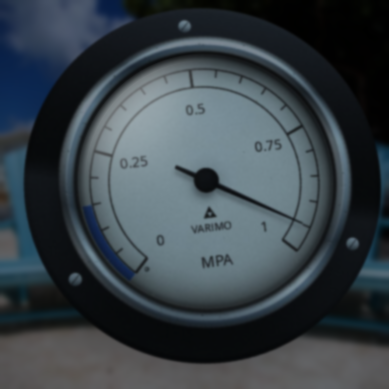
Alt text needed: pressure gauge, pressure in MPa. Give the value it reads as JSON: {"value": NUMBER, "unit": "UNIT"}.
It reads {"value": 0.95, "unit": "MPa"}
